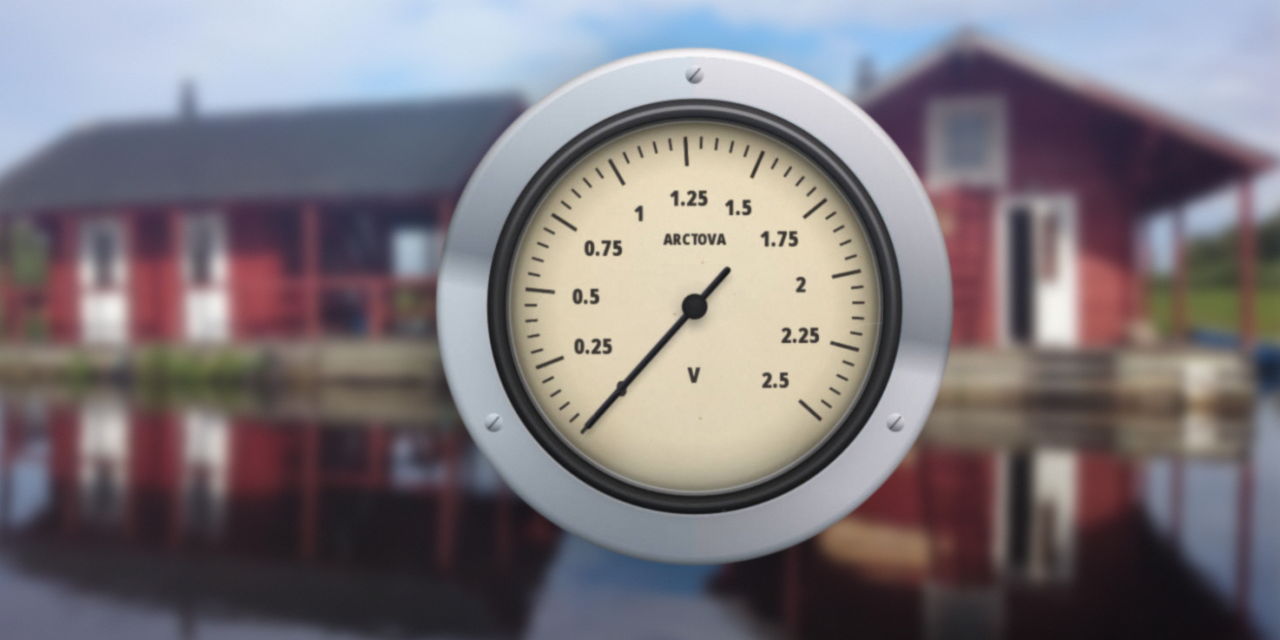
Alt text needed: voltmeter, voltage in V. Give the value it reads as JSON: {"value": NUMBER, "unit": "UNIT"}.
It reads {"value": 0, "unit": "V"}
